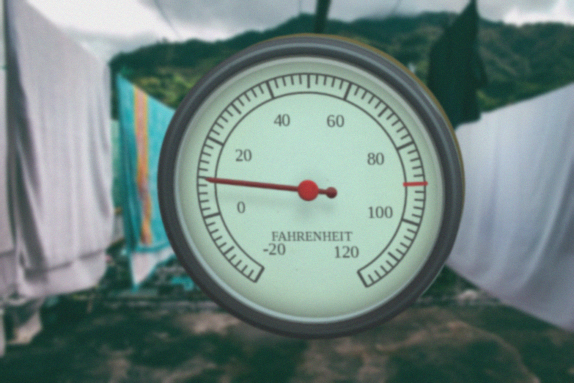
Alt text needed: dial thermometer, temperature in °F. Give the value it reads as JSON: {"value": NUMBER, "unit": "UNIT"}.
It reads {"value": 10, "unit": "°F"}
